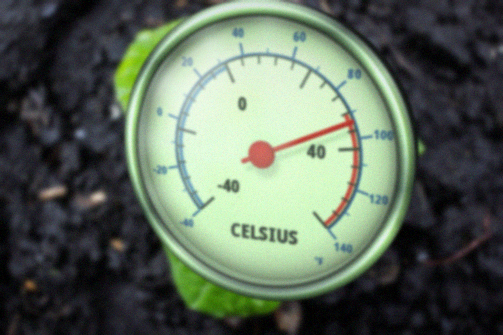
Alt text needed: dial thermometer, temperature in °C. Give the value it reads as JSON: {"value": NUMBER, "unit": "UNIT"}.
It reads {"value": 34, "unit": "°C"}
